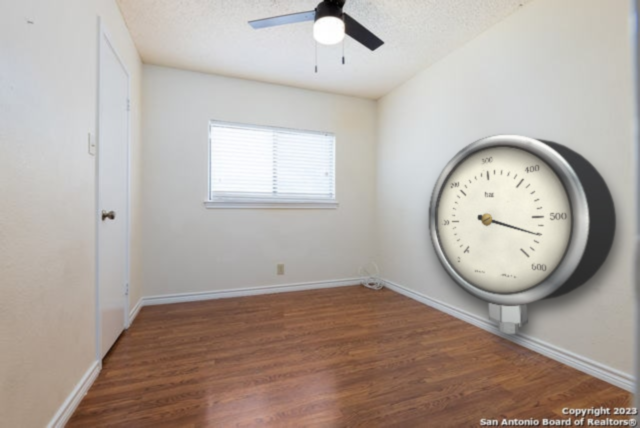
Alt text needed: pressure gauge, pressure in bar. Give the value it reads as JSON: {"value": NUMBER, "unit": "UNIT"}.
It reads {"value": 540, "unit": "bar"}
